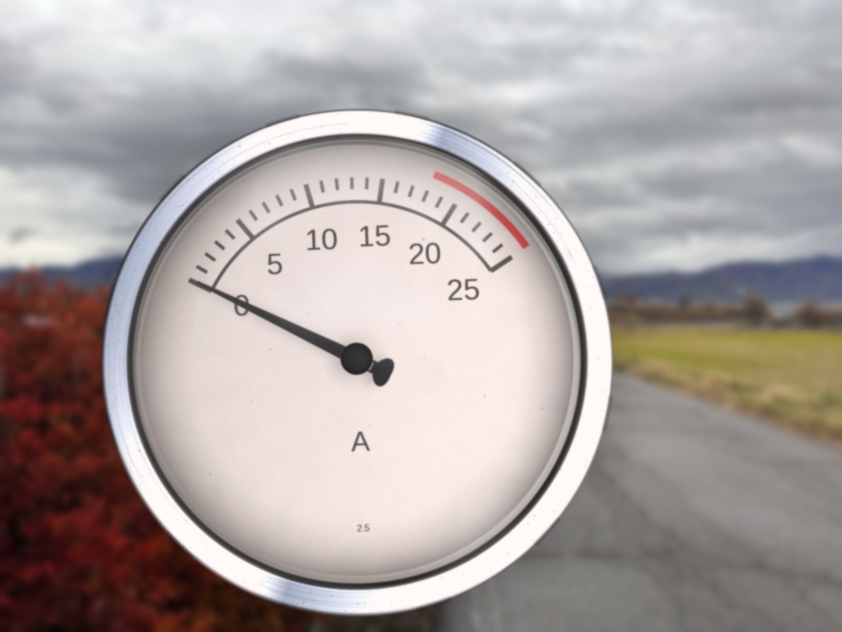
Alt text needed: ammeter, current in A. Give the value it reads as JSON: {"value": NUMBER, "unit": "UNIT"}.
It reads {"value": 0, "unit": "A"}
